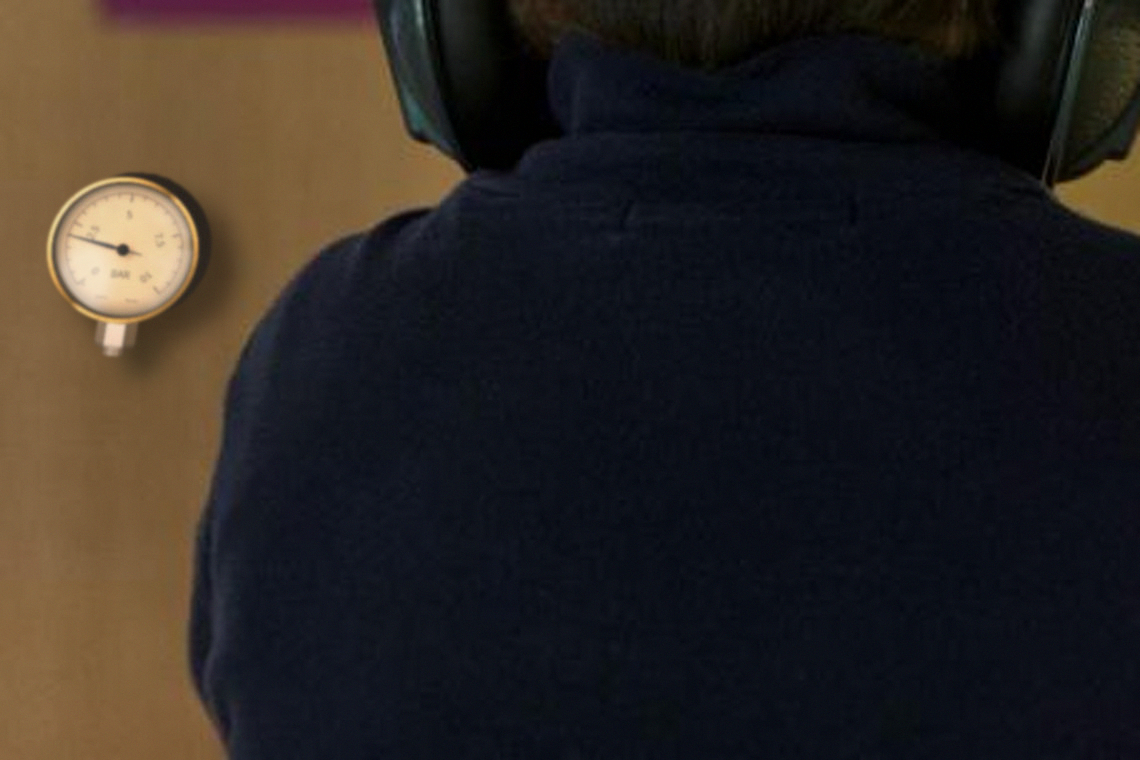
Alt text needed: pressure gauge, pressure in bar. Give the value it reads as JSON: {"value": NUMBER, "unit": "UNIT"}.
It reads {"value": 2, "unit": "bar"}
